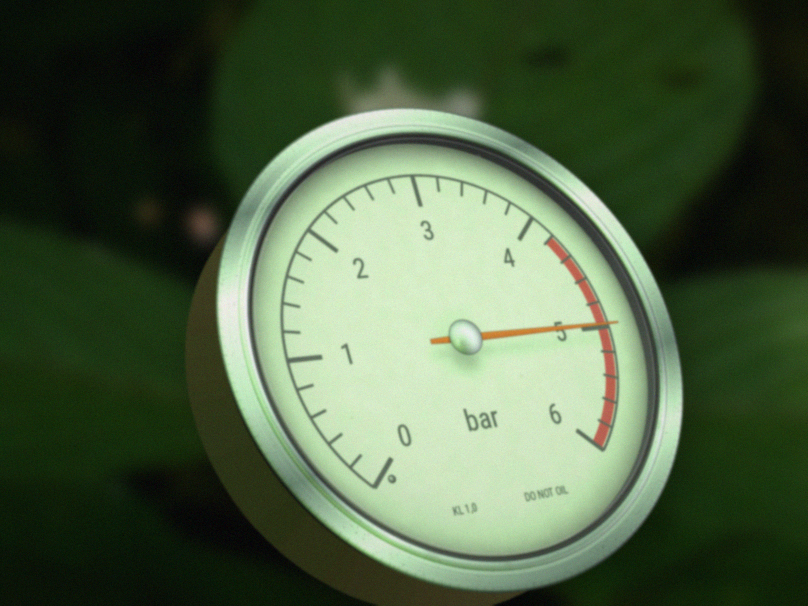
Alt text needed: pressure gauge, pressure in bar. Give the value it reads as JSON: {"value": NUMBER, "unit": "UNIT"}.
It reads {"value": 5, "unit": "bar"}
